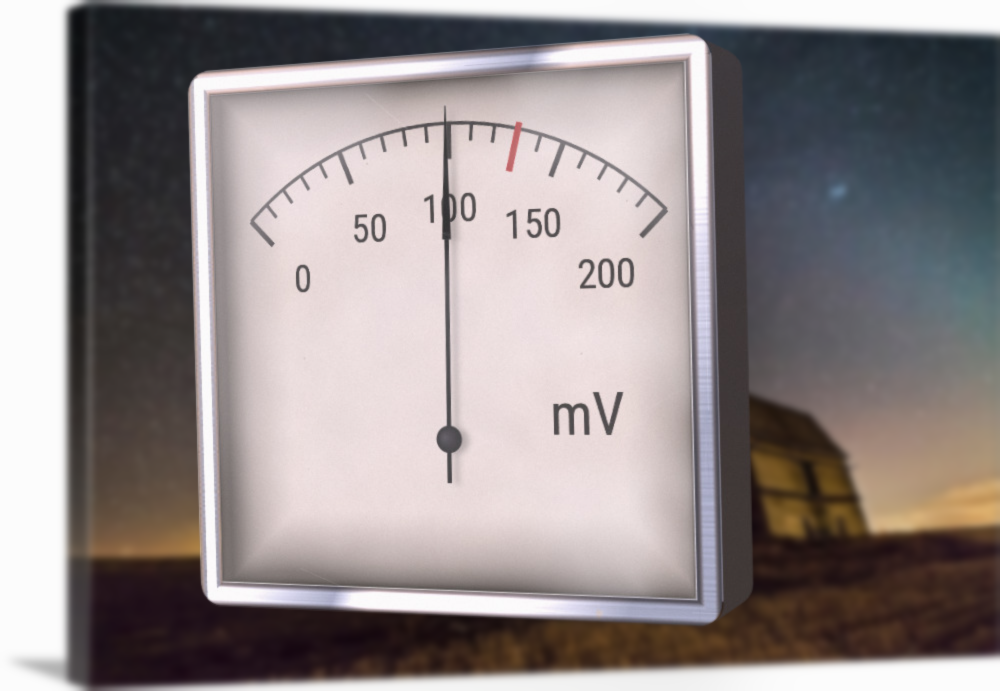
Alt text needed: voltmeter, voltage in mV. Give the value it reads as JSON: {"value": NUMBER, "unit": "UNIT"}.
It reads {"value": 100, "unit": "mV"}
